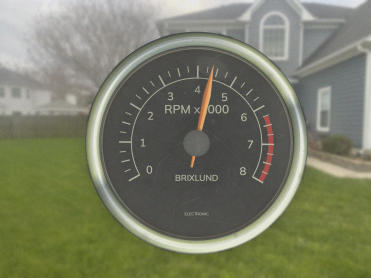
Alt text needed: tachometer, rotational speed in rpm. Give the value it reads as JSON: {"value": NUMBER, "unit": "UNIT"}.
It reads {"value": 4375, "unit": "rpm"}
